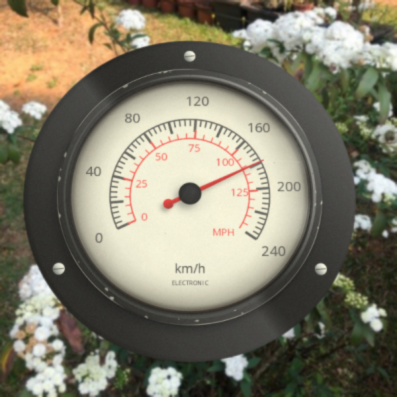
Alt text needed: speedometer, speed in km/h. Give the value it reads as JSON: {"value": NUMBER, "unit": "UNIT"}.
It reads {"value": 180, "unit": "km/h"}
